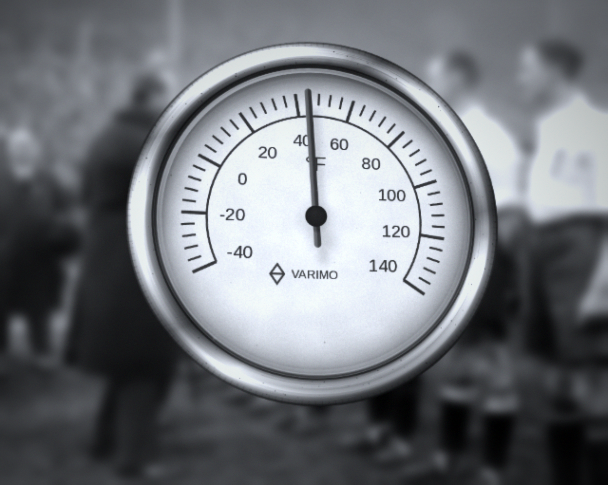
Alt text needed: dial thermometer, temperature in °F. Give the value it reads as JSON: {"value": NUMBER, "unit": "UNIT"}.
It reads {"value": 44, "unit": "°F"}
